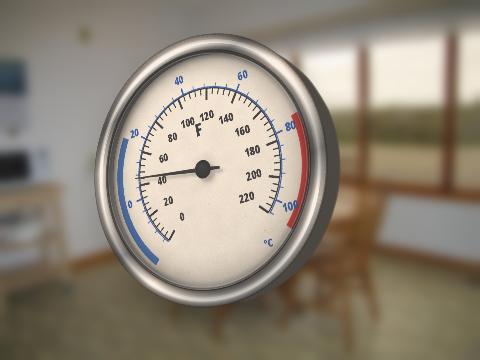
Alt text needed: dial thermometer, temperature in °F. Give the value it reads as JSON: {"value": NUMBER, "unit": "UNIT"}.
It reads {"value": 44, "unit": "°F"}
